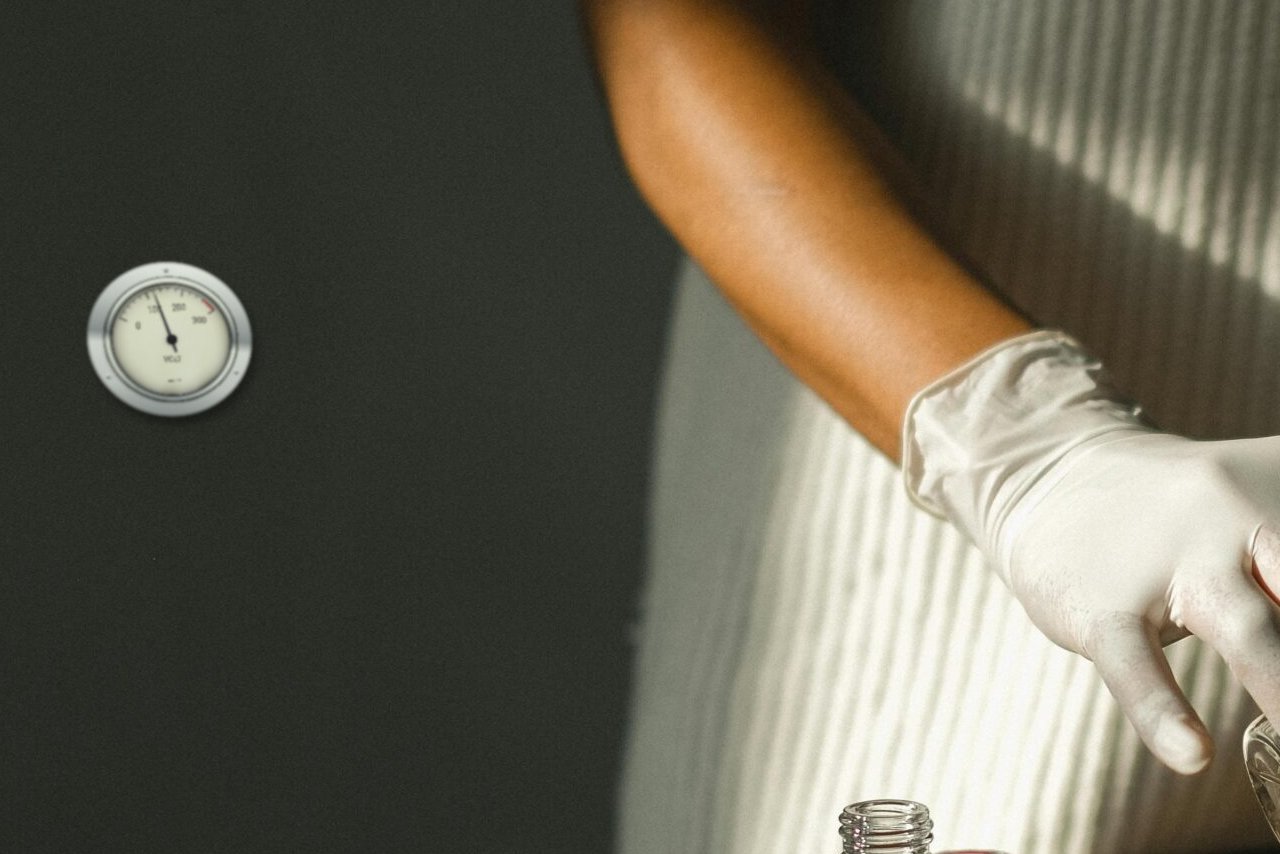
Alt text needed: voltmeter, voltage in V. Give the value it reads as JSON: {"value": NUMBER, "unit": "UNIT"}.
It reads {"value": 120, "unit": "V"}
